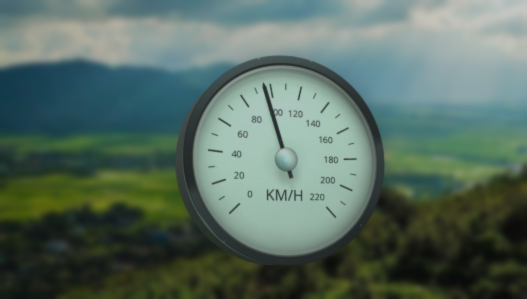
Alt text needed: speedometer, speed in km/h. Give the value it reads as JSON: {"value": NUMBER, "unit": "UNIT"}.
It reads {"value": 95, "unit": "km/h"}
